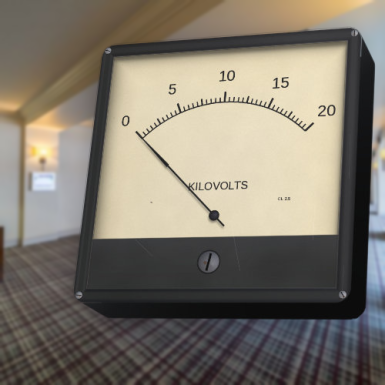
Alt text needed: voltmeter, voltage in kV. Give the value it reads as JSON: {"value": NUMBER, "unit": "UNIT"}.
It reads {"value": 0, "unit": "kV"}
